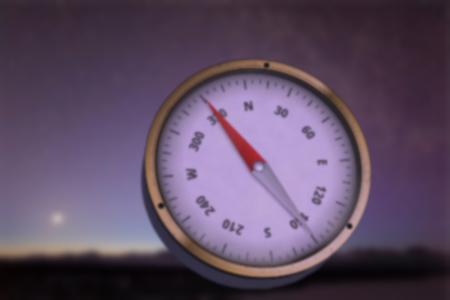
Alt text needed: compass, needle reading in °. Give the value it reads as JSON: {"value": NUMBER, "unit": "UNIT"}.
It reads {"value": 330, "unit": "°"}
